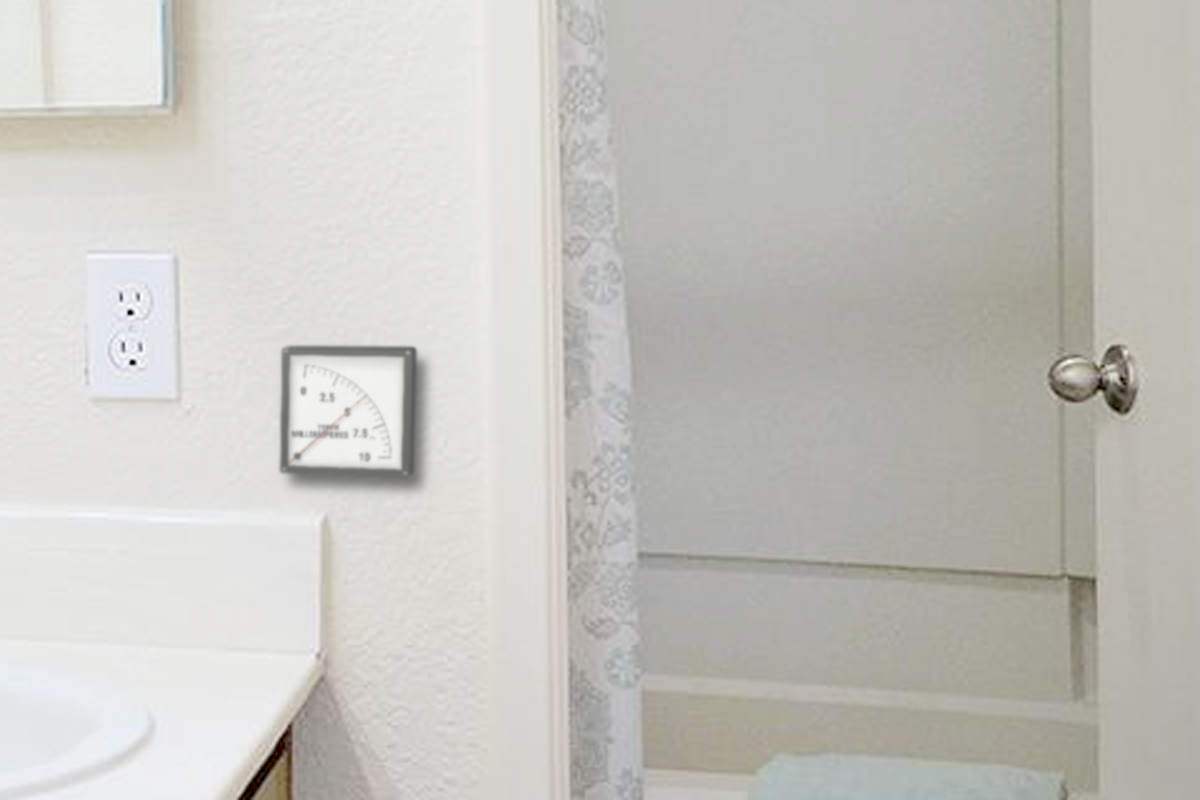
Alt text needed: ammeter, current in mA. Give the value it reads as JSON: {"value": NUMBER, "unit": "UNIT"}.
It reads {"value": 5, "unit": "mA"}
